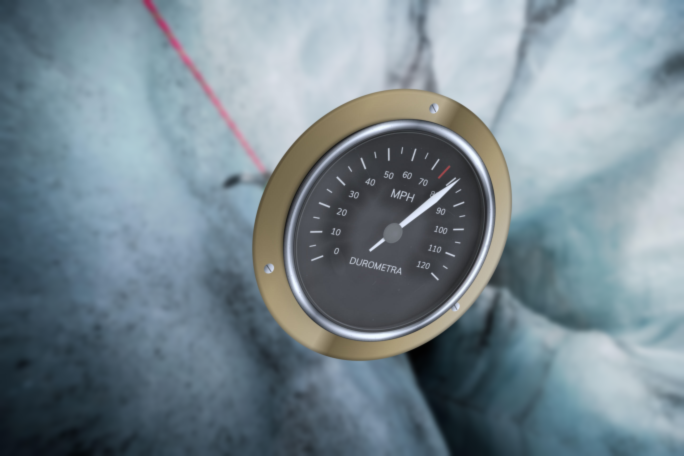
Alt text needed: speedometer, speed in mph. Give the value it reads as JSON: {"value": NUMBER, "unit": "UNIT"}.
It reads {"value": 80, "unit": "mph"}
